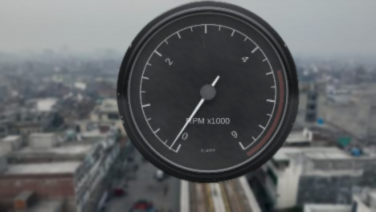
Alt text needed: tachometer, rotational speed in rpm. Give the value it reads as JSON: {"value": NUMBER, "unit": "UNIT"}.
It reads {"value": 125, "unit": "rpm"}
